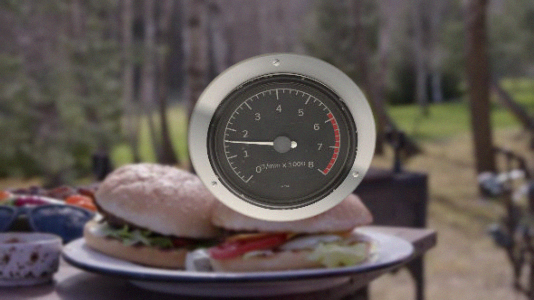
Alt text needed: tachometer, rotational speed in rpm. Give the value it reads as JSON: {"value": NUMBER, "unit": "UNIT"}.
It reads {"value": 1600, "unit": "rpm"}
